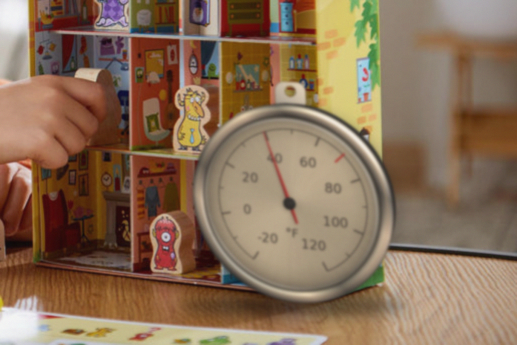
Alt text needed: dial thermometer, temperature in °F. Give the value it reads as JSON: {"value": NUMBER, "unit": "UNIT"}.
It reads {"value": 40, "unit": "°F"}
